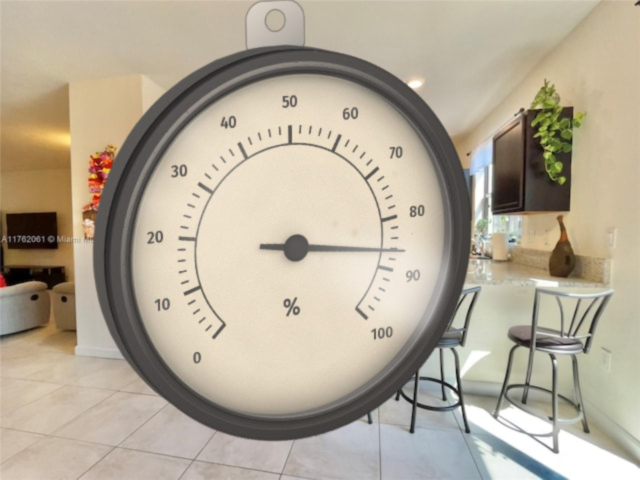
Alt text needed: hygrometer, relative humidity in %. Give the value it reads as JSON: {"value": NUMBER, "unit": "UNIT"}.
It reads {"value": 86, "unit": "%"}
